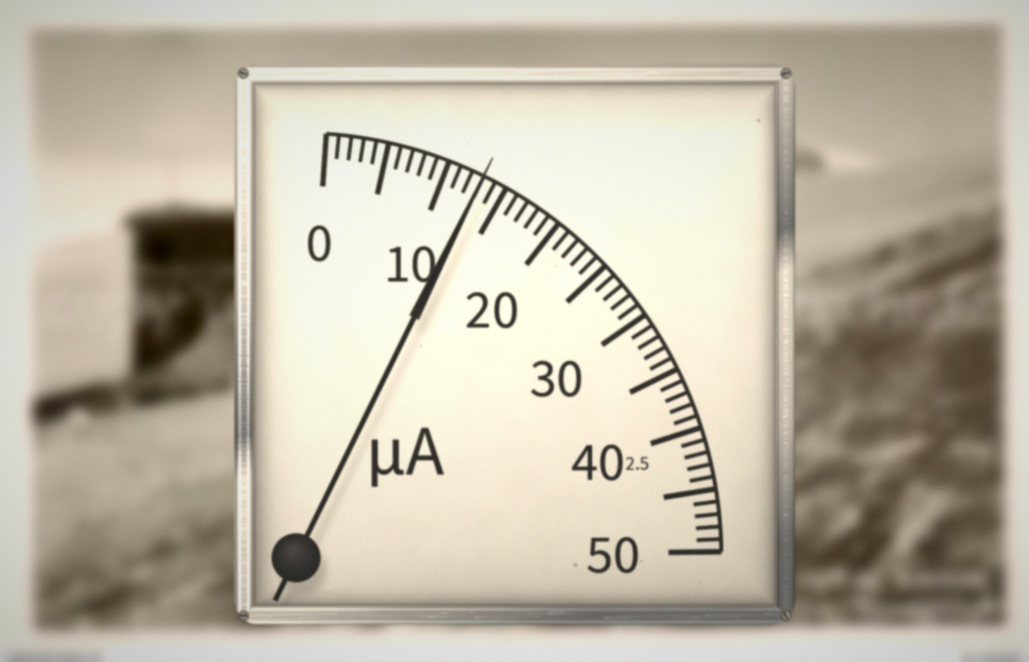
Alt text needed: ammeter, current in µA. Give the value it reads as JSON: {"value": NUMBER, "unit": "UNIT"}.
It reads {"value": 13, "unit": "µA"}
